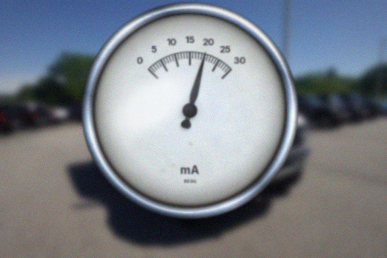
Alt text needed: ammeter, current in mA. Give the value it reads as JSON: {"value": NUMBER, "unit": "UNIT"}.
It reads {"value": 20, "unit": "mA"}
